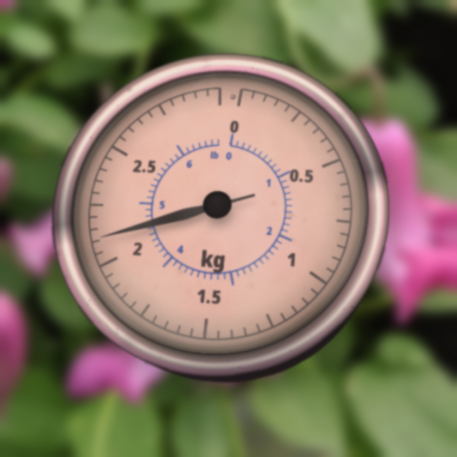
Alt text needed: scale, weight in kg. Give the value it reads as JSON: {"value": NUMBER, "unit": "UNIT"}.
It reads {"value": 2.1, "unit": "kg"}
